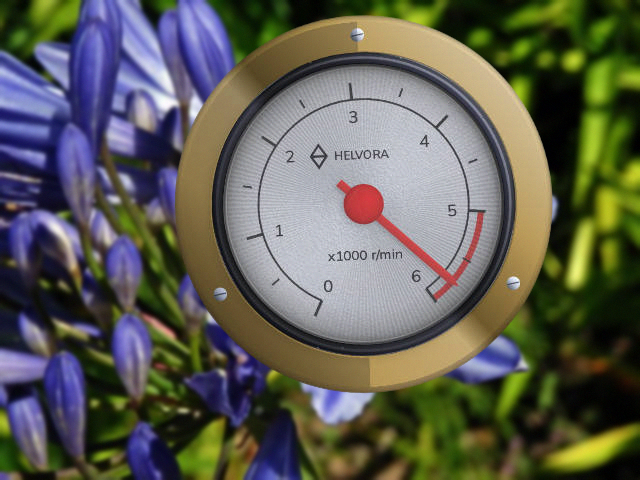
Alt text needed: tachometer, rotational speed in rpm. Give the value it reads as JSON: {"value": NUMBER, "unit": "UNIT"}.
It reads {"value": 5750, "unit": "rpm"}
